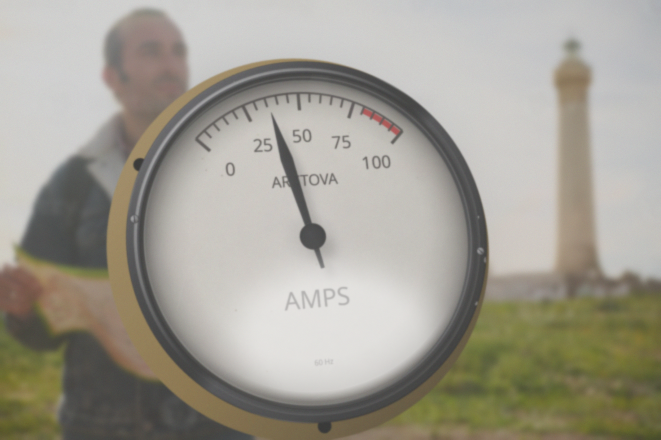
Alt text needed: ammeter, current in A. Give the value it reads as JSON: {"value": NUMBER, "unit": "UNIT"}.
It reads {"value": 35, "unit": "A"}
